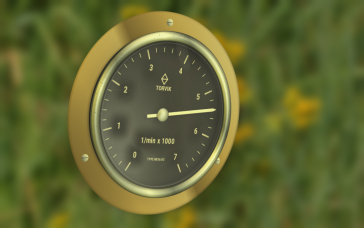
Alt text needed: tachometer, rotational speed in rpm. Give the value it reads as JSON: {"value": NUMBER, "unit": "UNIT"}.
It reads {"value": 5400, "unit": "rpm"}
